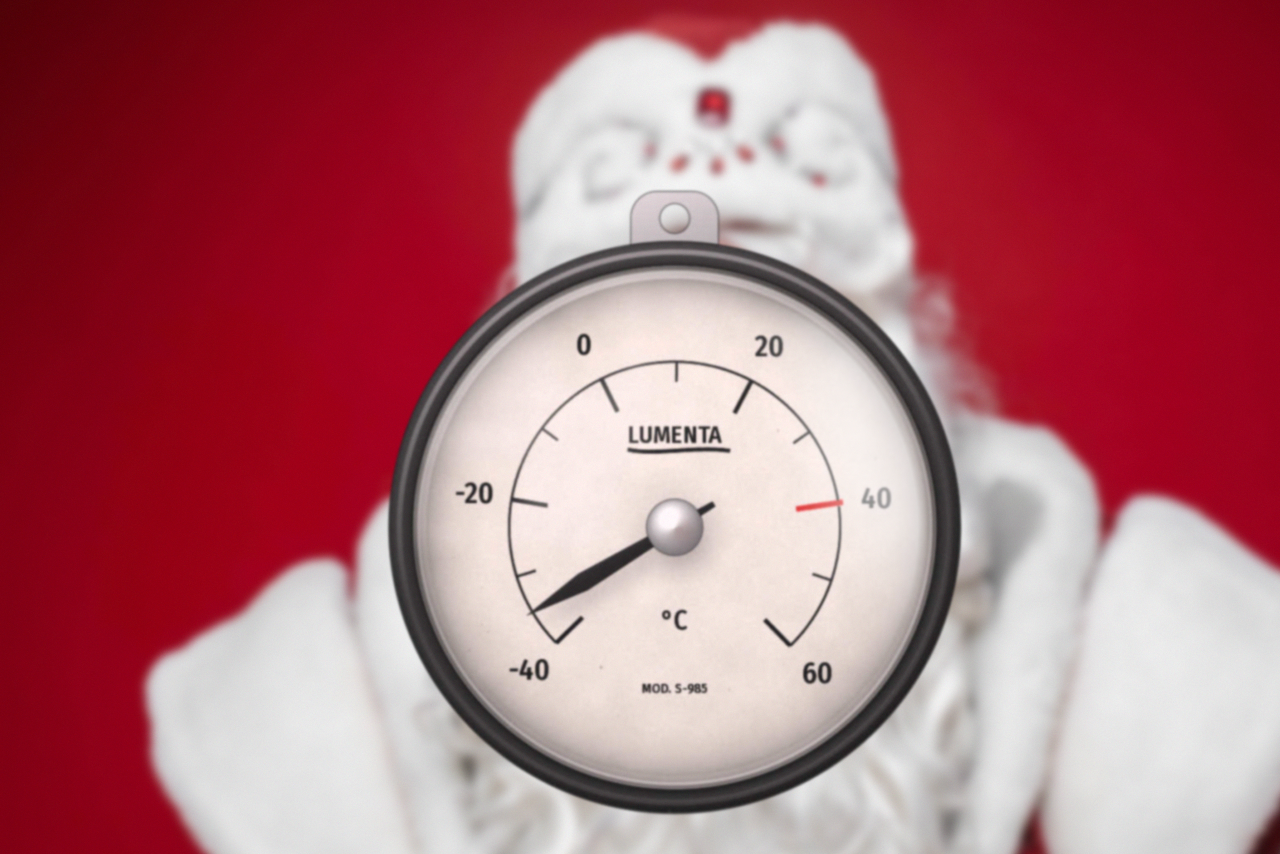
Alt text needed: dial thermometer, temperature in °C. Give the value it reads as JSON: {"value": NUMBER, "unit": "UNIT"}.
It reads {"value": -35, "unit": "°C"}
